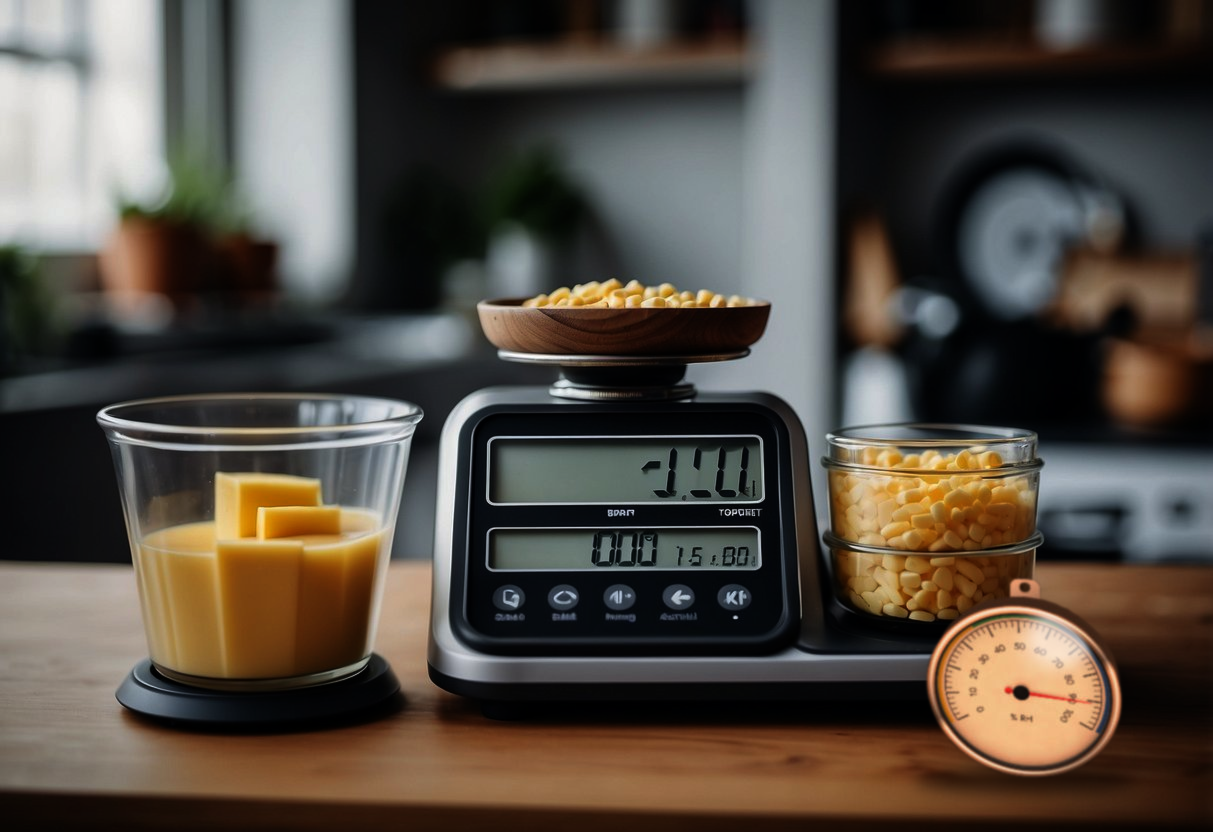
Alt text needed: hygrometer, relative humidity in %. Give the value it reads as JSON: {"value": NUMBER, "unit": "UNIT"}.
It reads {"value": 90, "unit": "%"}
